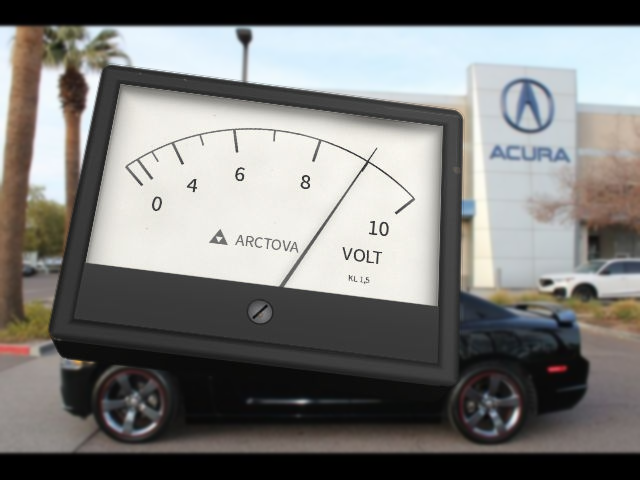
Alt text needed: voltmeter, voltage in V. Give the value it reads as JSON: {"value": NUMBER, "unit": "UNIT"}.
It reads {"value": 9, "unit": "V"}
